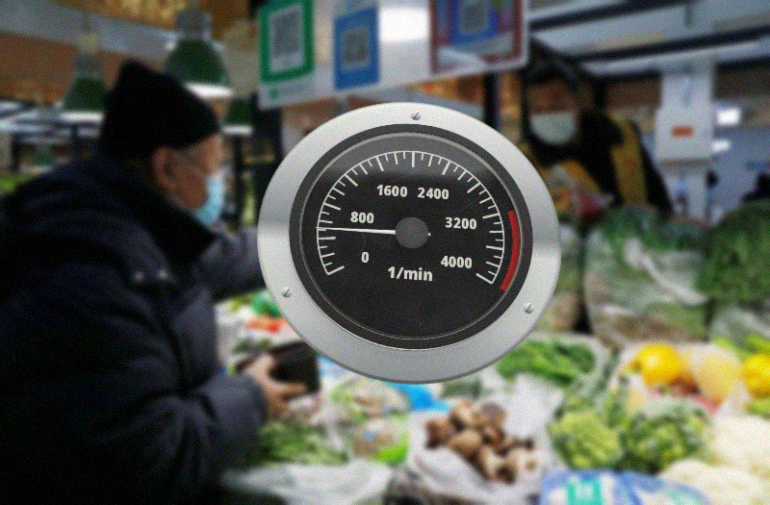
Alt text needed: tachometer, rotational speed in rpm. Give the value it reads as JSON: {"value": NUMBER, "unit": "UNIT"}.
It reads {"value": 500, "unit": "rpm"}
